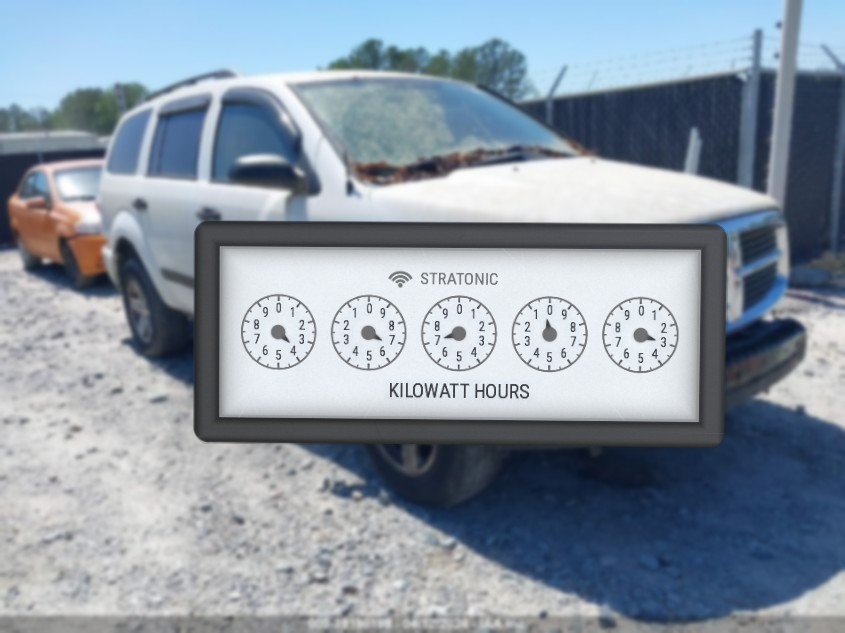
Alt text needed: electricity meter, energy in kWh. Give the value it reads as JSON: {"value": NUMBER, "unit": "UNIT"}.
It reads {"value": 36703, "unit": "kWh"}
